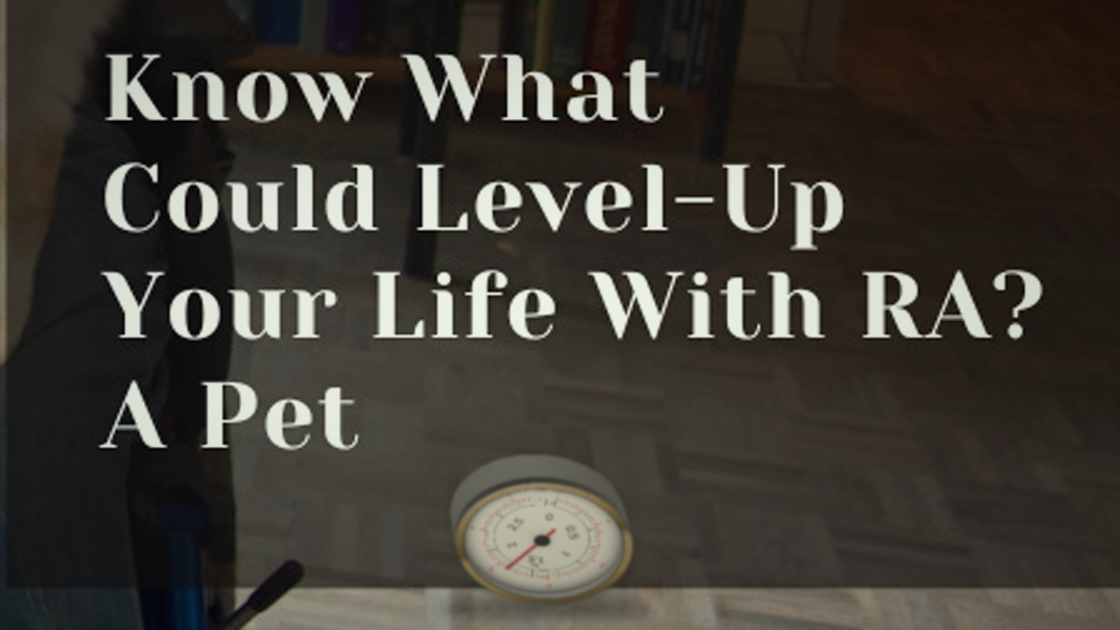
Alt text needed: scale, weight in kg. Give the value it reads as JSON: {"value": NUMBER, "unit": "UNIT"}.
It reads {"value": 1.75, "unit": "kg"}
